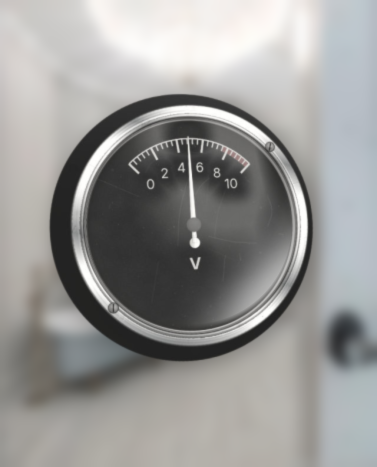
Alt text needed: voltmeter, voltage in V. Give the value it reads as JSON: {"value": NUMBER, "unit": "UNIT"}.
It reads {"value": 4.8, "unit": "V"}
